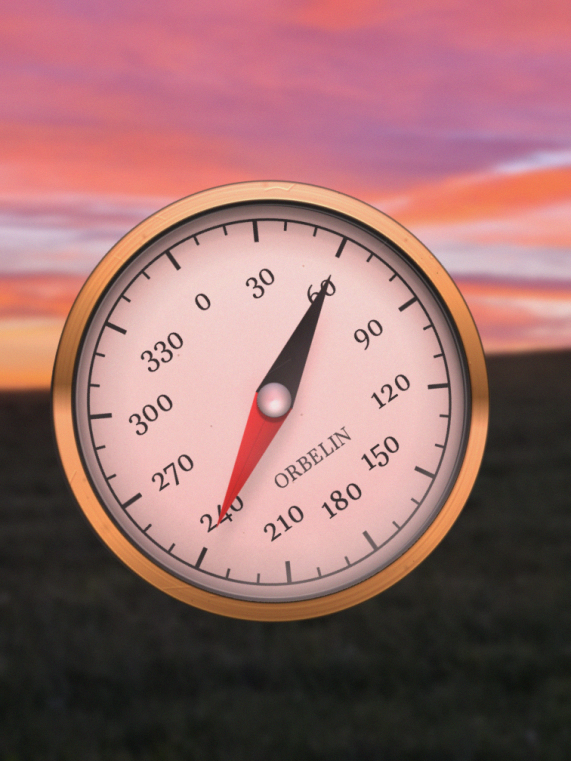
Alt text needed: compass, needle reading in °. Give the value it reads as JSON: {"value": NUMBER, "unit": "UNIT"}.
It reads {"value": 240, "unit": "°"}
